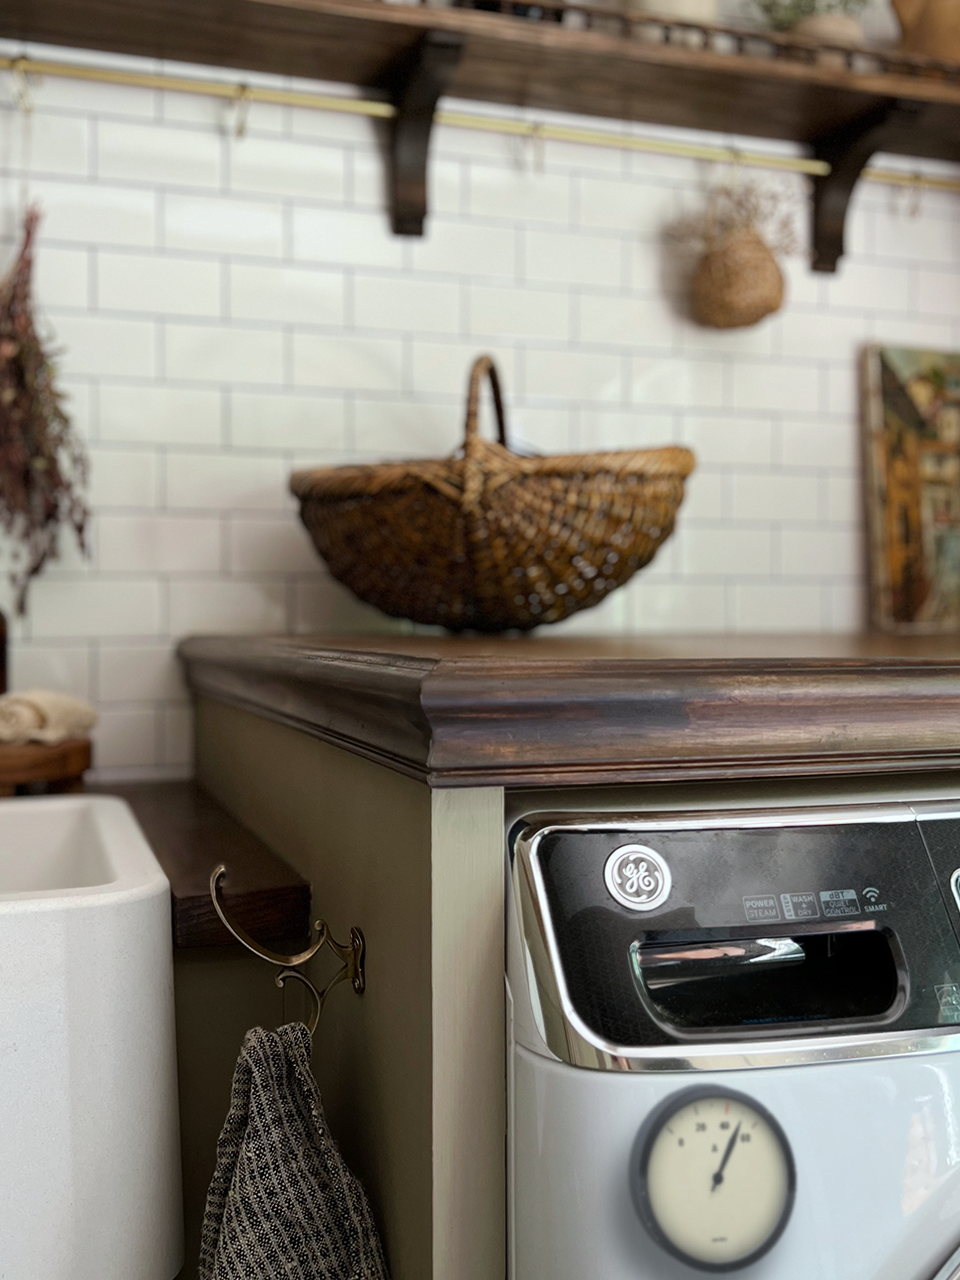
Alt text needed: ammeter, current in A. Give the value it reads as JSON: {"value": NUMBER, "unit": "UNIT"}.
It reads {"value": 50, "unit": "A"}
